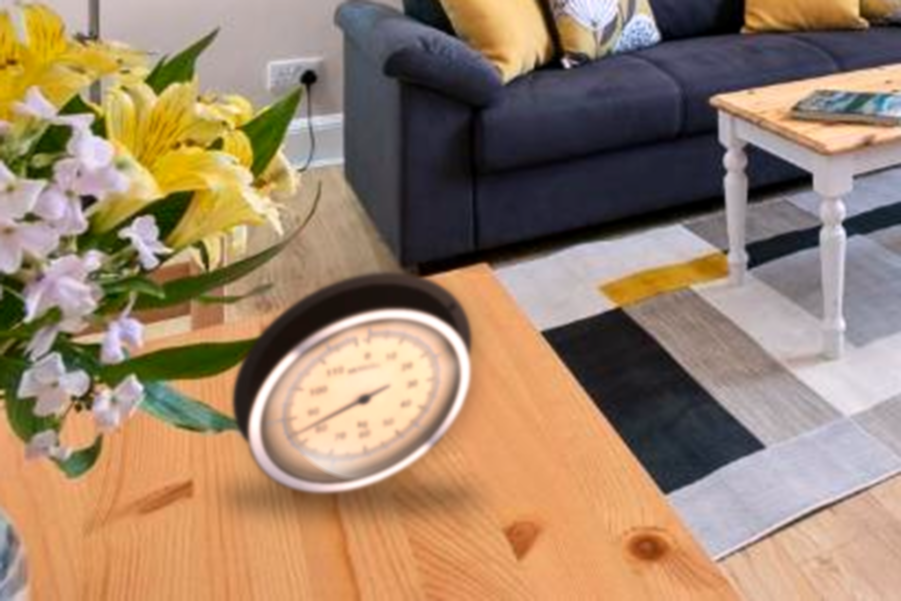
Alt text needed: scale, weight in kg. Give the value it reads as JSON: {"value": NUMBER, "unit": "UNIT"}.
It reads {"value": 85, "unit": "kg"}
